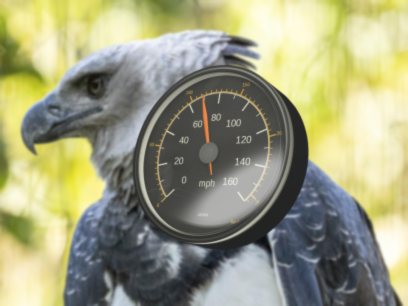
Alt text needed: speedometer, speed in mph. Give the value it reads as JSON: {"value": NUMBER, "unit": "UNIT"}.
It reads {"value": 70, "unit": "mph"}
